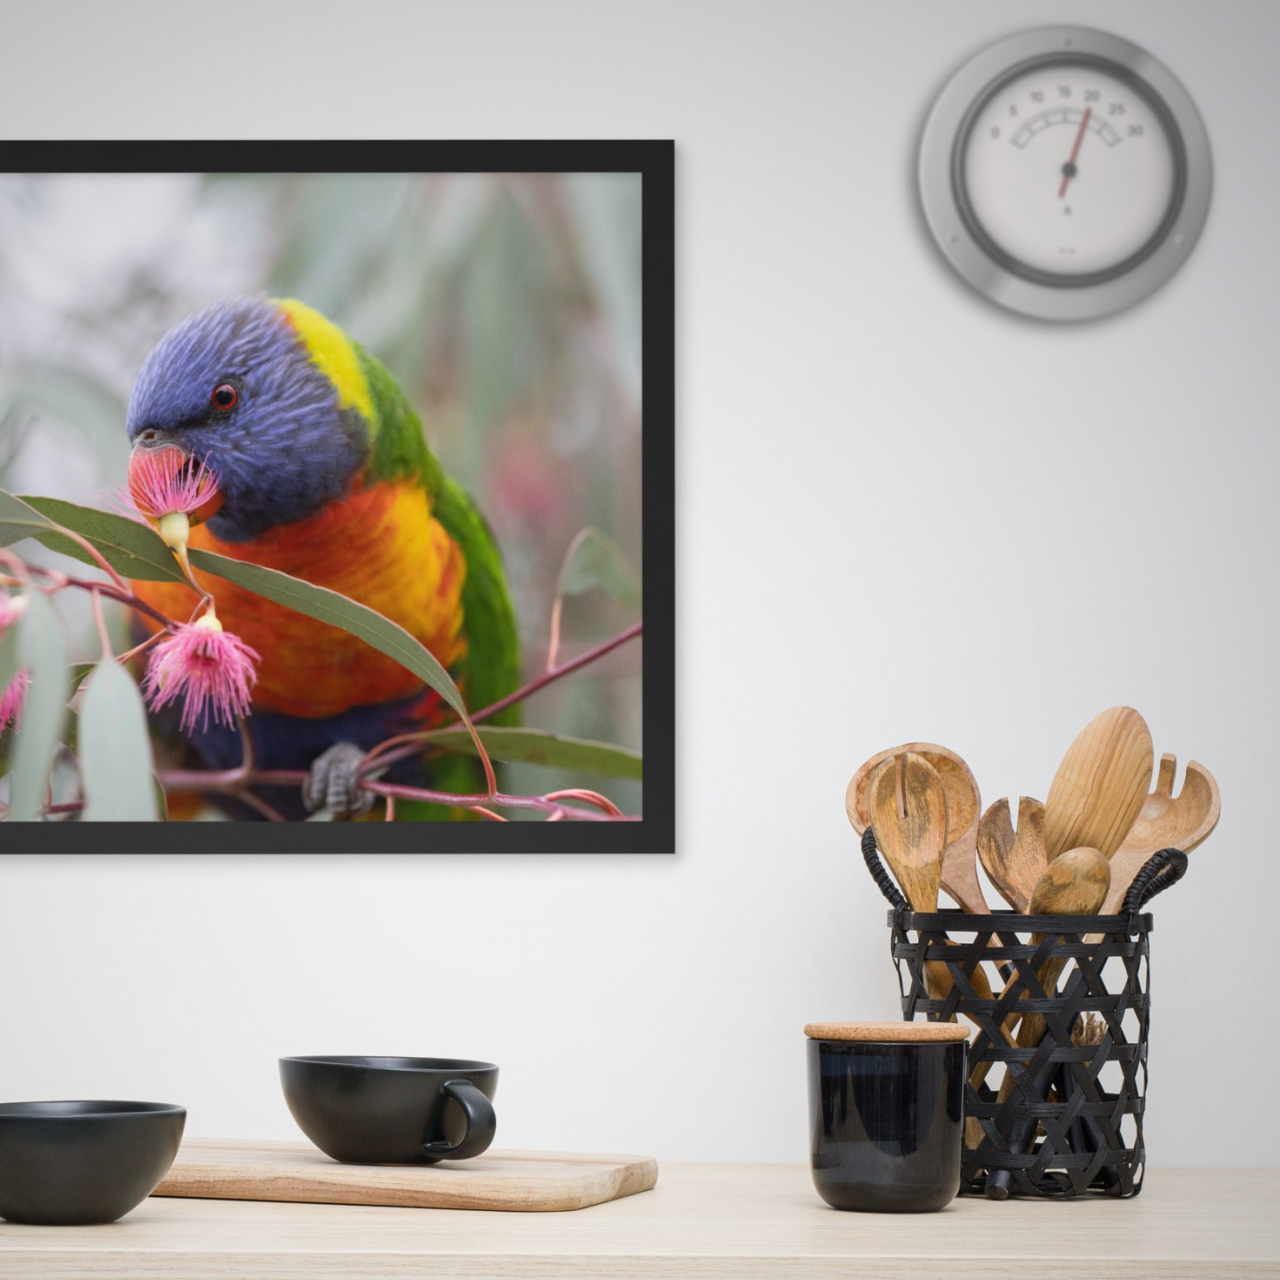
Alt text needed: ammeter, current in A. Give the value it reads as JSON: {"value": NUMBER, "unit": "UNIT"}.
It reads {"value": 20, "unit": "A"}
